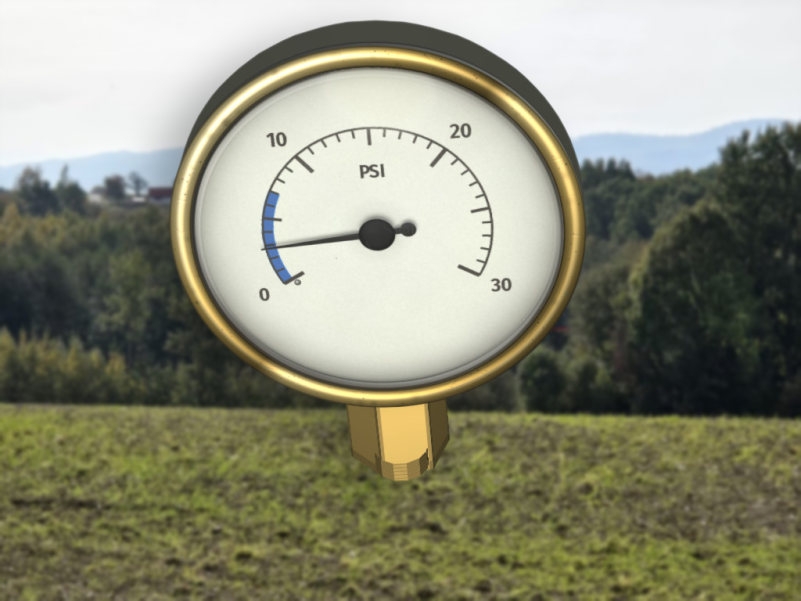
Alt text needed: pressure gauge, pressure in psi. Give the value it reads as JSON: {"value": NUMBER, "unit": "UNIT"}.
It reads {"value": 3, "unit": "psi"}
